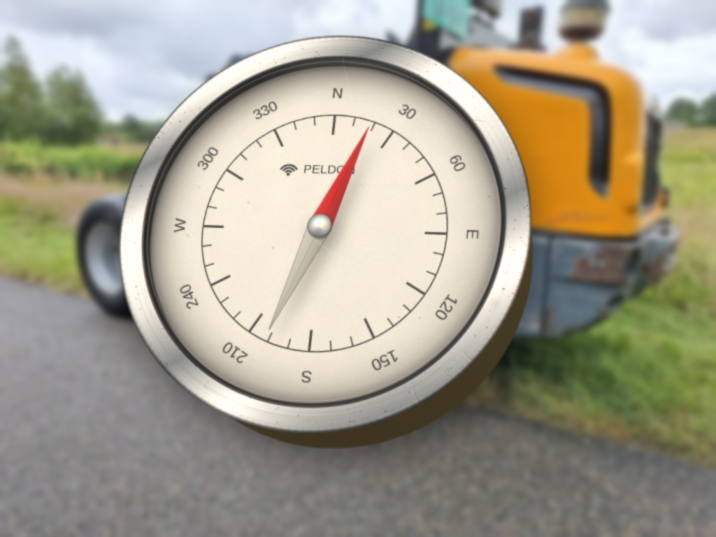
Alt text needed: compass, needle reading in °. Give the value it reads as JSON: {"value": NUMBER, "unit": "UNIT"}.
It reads {"value": 20, "unit": "°"}
